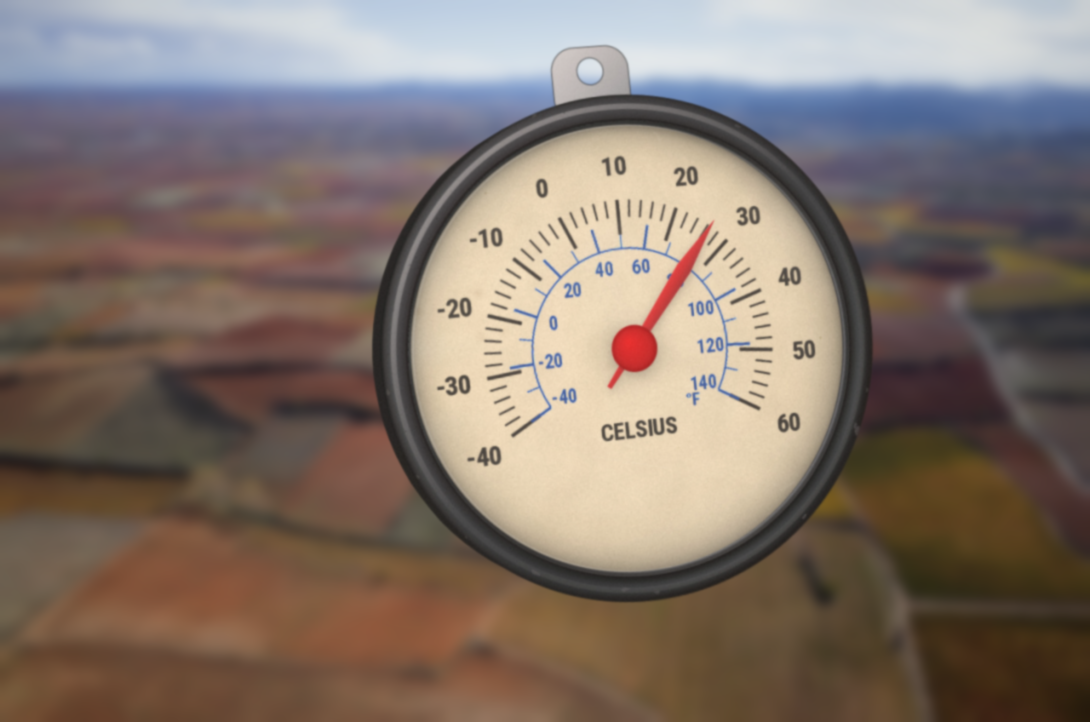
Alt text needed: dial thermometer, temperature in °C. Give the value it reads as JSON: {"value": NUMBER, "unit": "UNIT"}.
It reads {"value": 26, "unit": "°C"}
